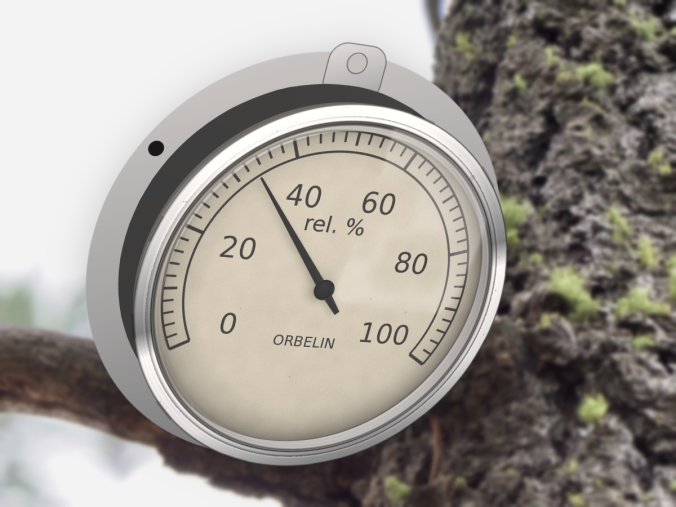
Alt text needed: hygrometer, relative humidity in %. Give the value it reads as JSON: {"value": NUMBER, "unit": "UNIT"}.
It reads {"value": 33, "unit": "%"}
